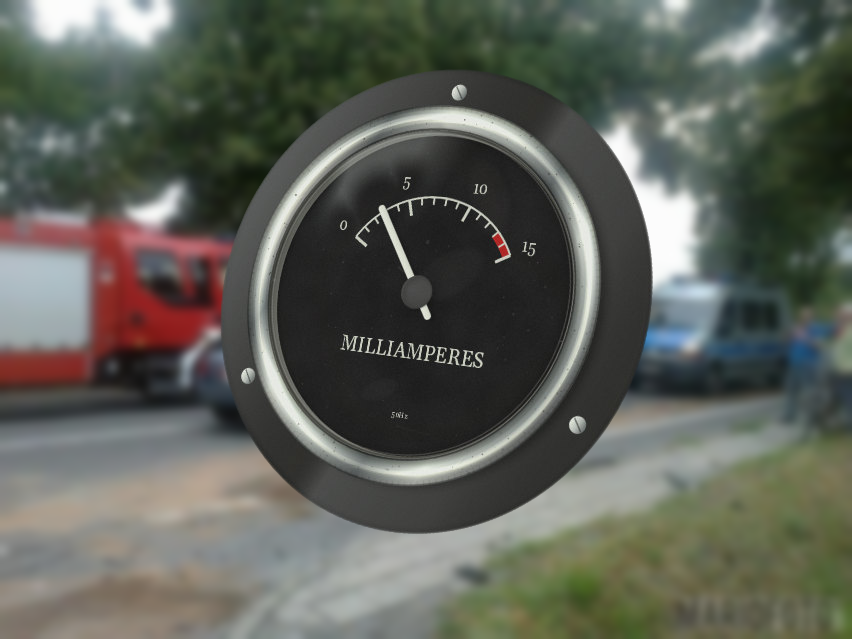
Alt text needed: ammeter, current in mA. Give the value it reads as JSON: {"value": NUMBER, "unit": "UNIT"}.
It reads {"value": 3, "unit": "mA"}
